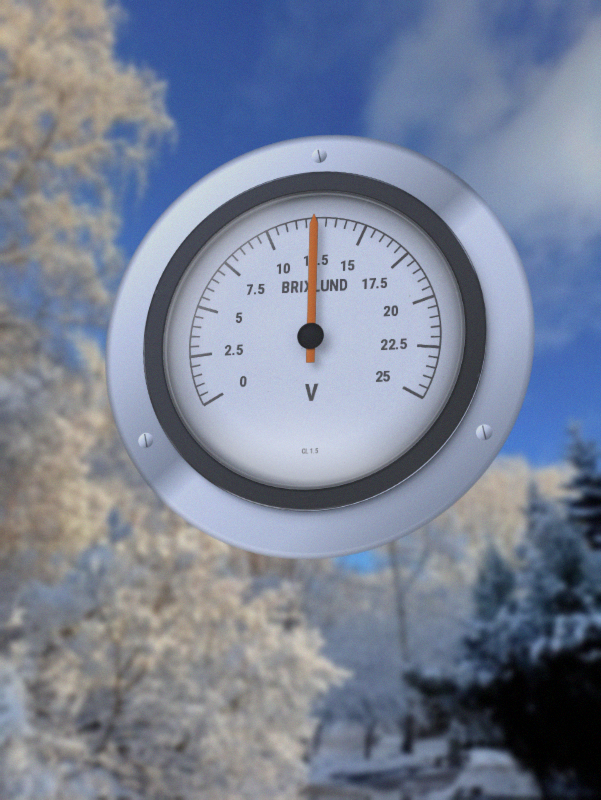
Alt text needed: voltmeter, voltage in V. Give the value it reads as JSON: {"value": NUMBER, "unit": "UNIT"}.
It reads {"value": 12.5, "unit": "V"}
